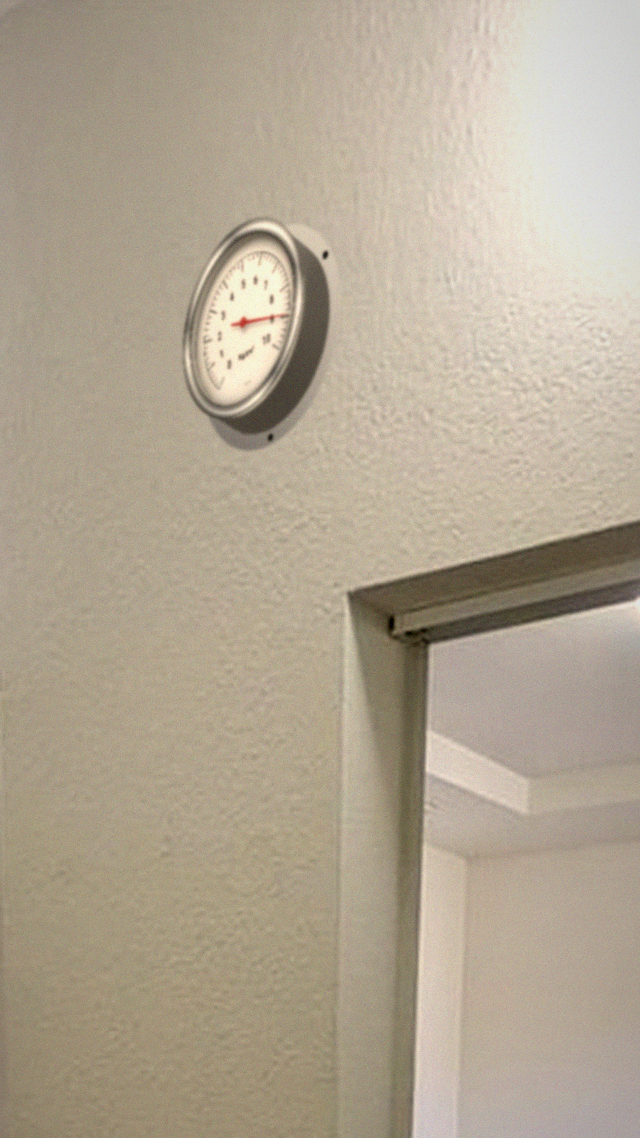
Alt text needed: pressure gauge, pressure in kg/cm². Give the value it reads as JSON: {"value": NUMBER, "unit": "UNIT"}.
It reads {"value": 9, "unit": "kg/cm²"}
